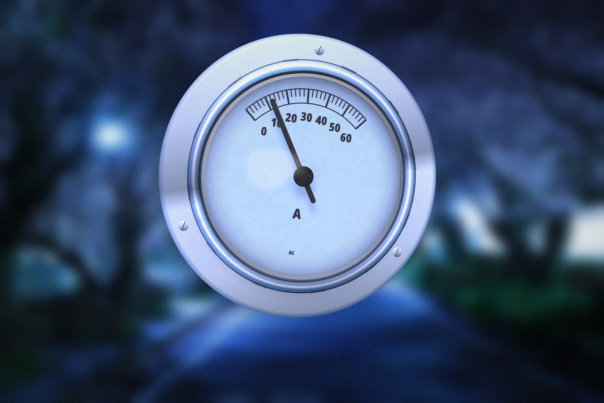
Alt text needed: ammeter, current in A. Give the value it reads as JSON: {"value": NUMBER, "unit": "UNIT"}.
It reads {"value": 12, "unit": "A"}
